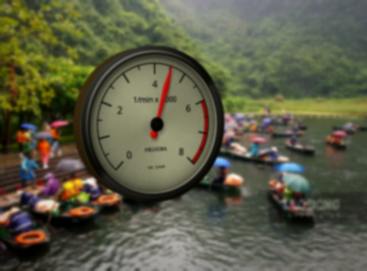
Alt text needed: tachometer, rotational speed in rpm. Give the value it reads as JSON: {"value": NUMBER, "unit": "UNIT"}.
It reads {"value": 4500, "unit": "rpm"}
